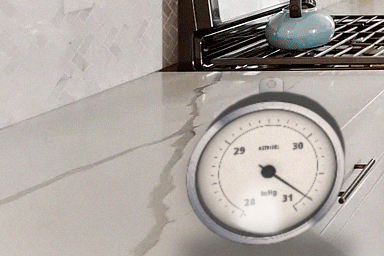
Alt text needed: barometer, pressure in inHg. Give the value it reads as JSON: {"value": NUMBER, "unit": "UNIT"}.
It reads {"value": 30.8, "unit": "inHg"}
